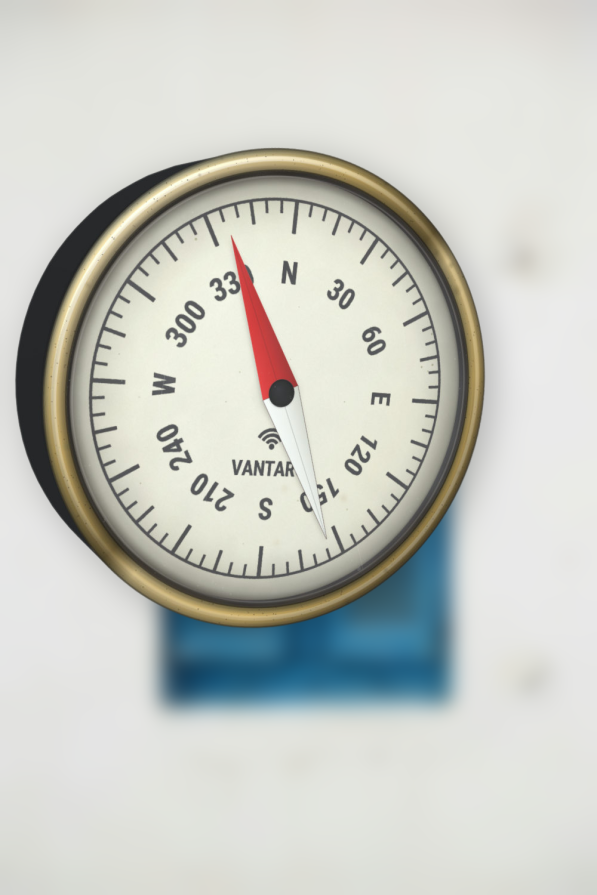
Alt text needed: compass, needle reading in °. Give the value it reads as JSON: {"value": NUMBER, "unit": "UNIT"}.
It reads {"value": 335, "unit": "°"}
